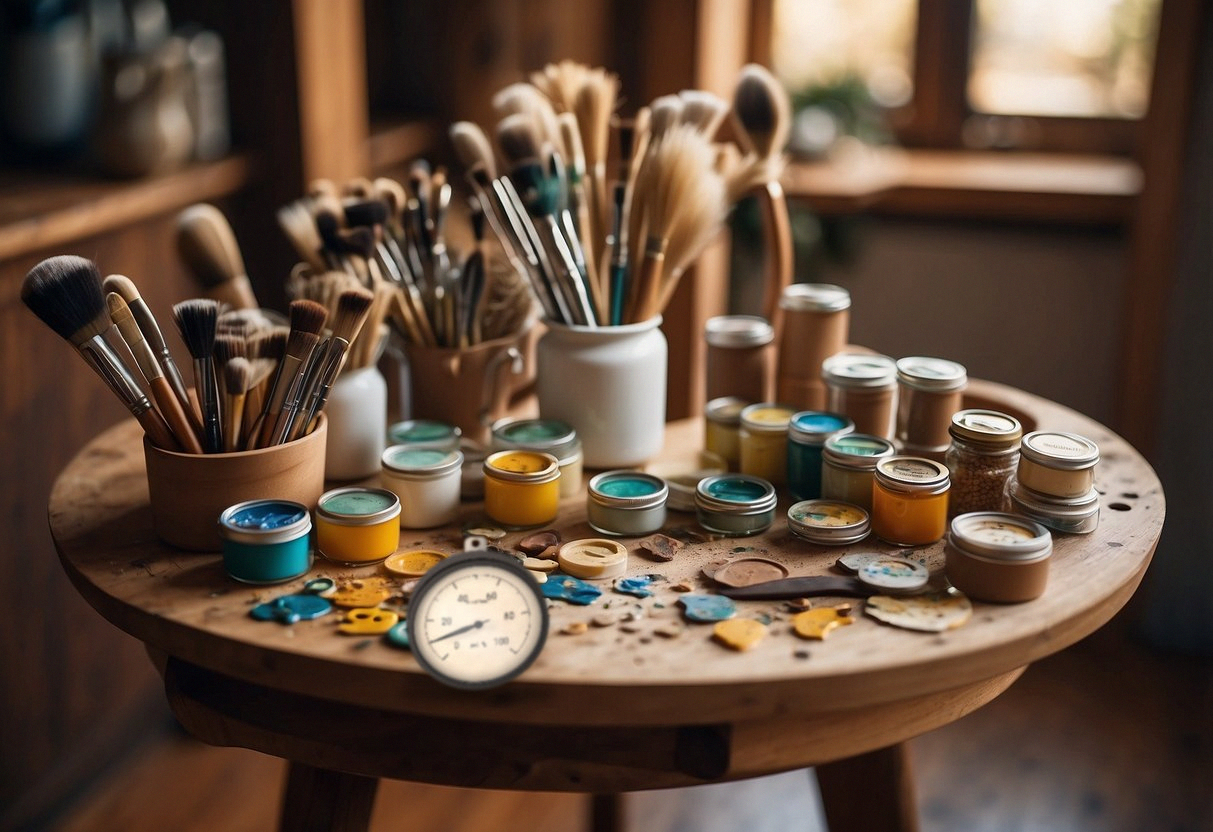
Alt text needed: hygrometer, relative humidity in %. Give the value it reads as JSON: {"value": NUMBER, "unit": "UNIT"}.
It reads {"value": 10, "unit": "%"}
